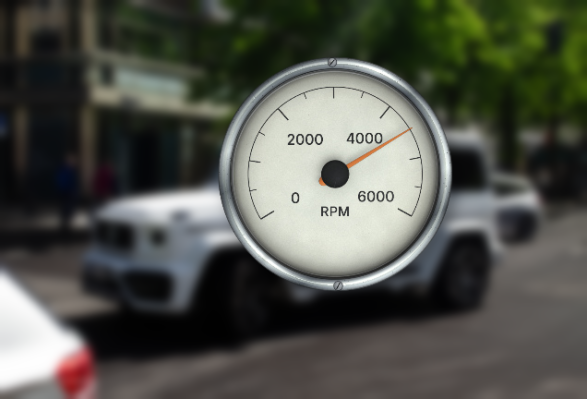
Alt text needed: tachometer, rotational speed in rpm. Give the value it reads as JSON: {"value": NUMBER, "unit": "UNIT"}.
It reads {"value": 4500, "unit": "rpm"}
